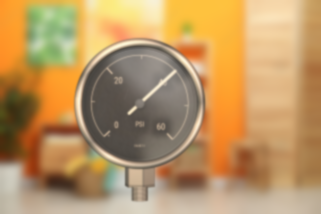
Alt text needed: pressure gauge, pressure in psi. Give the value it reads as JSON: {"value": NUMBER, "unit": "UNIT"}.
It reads {"value": 40, "unit": "psi"}
